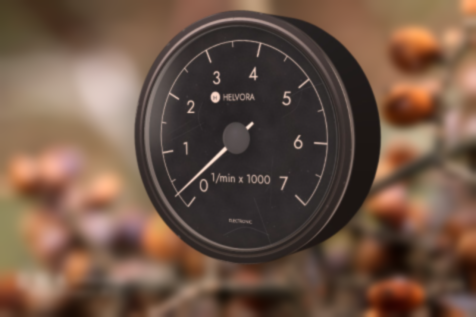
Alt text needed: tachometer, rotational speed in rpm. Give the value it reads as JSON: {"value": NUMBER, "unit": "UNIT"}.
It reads {"value": 250, "unit": "rpm"}
